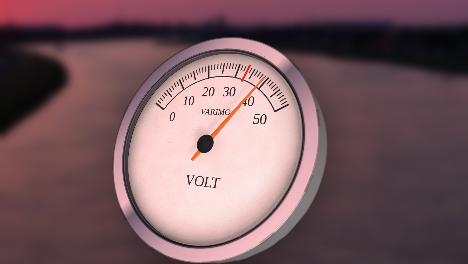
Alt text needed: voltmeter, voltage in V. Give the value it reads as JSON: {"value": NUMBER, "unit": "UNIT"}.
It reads {"value": 40, "unit": "V"}
